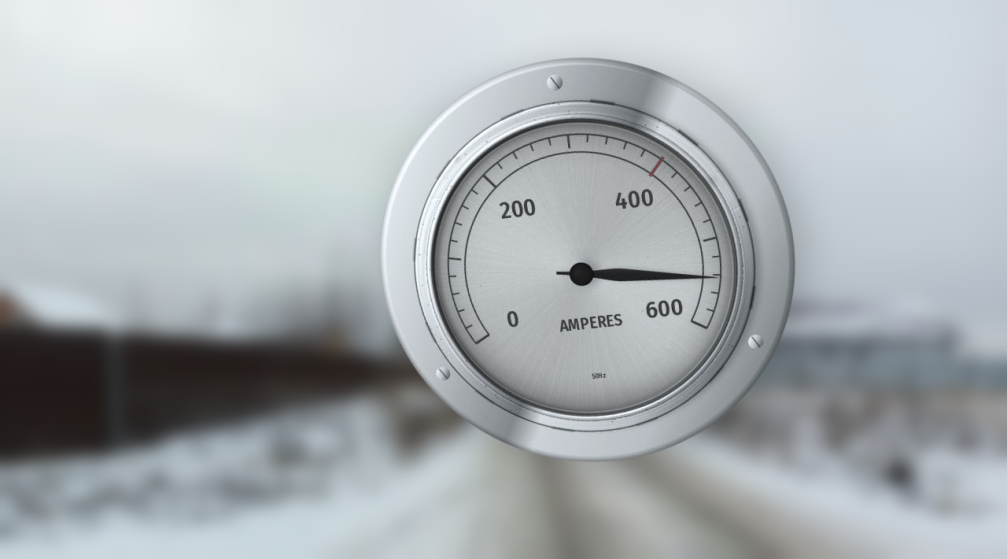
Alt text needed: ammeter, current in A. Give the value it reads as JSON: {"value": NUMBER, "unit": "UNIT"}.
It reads {"value": 540, "unit": "A"}
